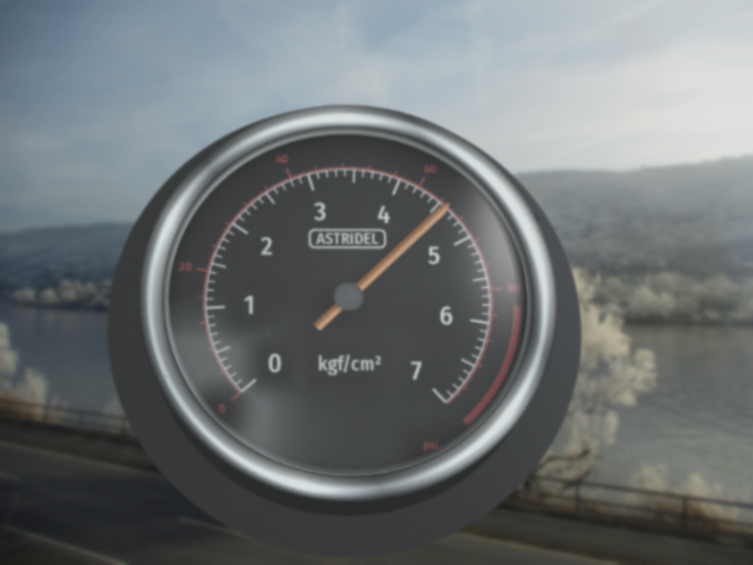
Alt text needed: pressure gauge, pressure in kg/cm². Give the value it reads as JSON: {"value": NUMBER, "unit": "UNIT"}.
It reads {"value": 4.6, "unit": "kg/cm²"}
